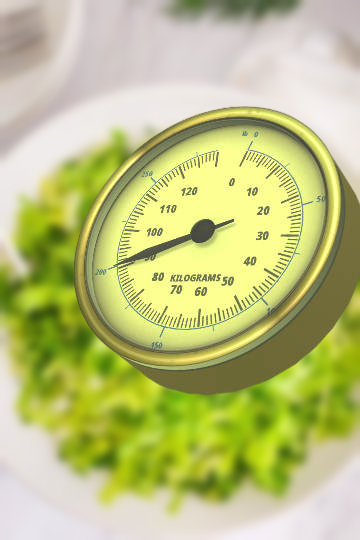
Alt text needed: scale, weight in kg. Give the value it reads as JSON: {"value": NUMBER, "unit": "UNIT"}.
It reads {"value": 90, "unit": "kg"}
